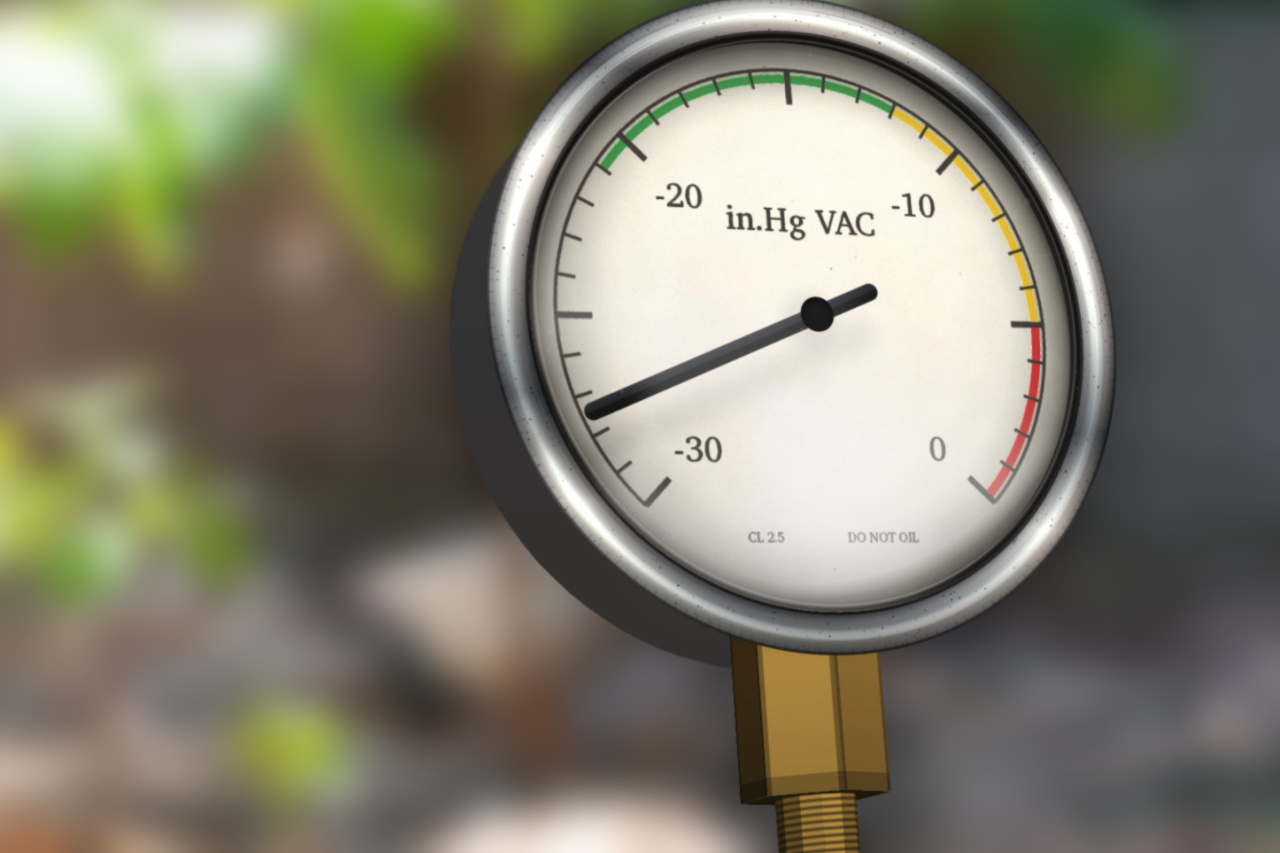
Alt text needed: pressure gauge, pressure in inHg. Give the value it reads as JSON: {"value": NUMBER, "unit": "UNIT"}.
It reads {"value": -27.5, "unit": "inHg"}
